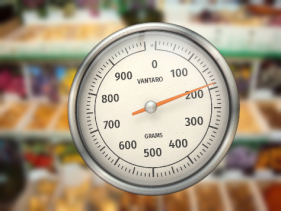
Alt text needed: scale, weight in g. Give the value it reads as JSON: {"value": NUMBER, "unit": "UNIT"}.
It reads {"value": 190, "unit": "g"}
